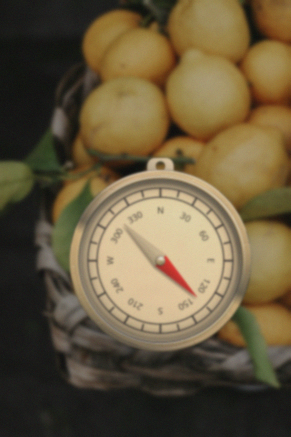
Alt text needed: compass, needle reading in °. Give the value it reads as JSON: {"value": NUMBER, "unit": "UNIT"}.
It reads {"value": 135, "unit": "°"}
